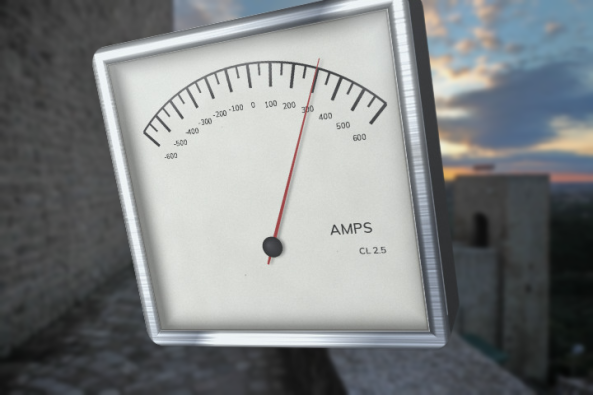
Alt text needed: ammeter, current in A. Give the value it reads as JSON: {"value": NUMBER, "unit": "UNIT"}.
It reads {"value": 300, "unit": "A"}
